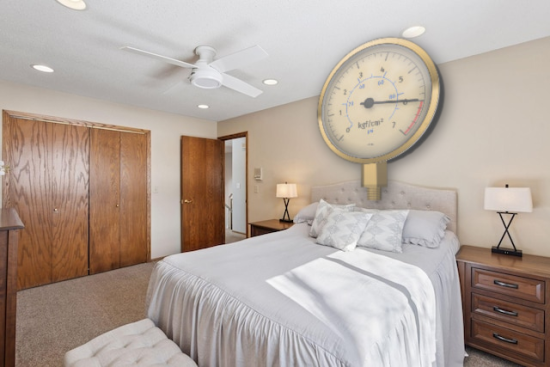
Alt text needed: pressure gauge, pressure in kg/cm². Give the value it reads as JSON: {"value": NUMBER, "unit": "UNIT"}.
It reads {"value": 6, "unit": "kg/cm²"}
